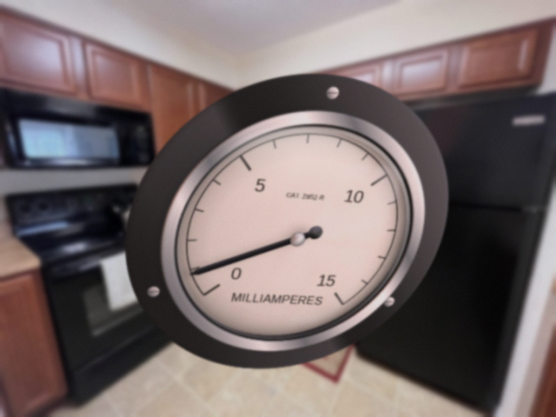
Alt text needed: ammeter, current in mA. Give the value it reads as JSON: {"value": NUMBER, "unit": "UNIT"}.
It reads {"value": 1, "unit": "mA"}
